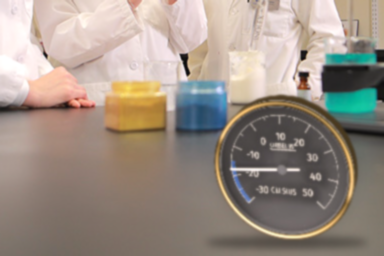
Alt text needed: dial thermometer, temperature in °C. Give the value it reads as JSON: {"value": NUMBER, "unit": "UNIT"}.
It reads {"value": -17.5, "unit": "°C"}
